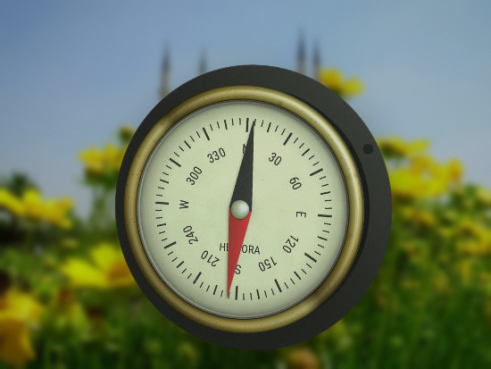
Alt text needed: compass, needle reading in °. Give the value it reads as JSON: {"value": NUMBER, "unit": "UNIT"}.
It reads {"value": 185, "unit": "°"}
